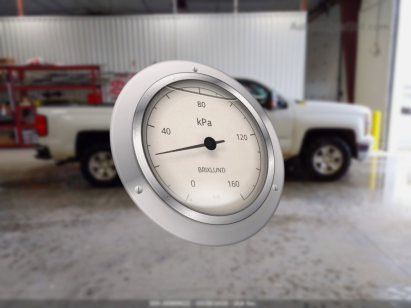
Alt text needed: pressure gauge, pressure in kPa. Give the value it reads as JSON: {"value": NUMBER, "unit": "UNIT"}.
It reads {"value": 25, "unit": "kPa"}
